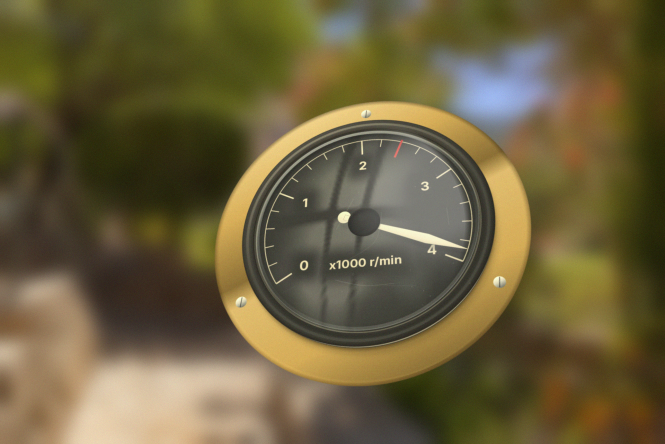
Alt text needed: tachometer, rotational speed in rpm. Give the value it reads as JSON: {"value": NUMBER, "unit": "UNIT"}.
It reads {"value": 3900, "unit": "rpm"}
